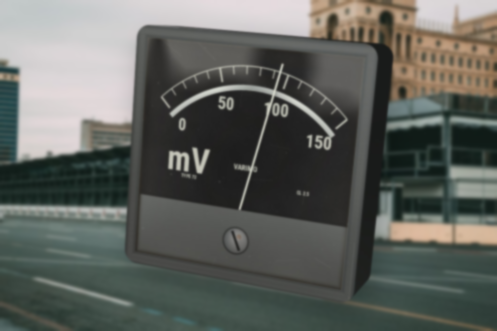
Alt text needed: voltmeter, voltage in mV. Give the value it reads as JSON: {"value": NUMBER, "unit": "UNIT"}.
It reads {"value": 95, "unit": "mV"}
